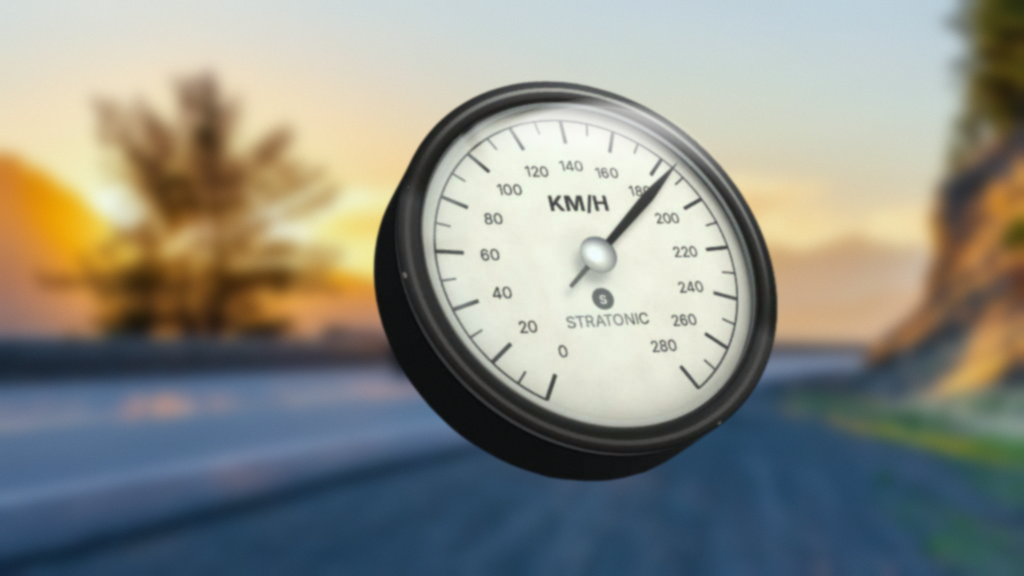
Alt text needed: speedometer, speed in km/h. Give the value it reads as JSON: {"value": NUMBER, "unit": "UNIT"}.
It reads {"value": 185, "unit": "km/h"}
